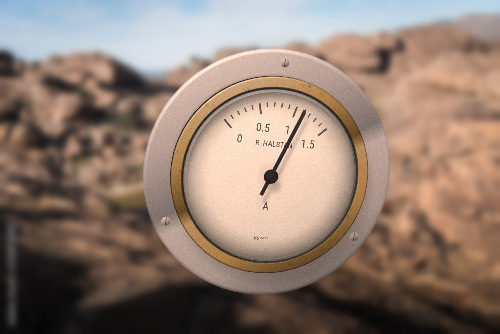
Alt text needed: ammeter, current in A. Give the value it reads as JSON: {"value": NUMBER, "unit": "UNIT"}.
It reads {"value": 1.1, "unit": "A"}
